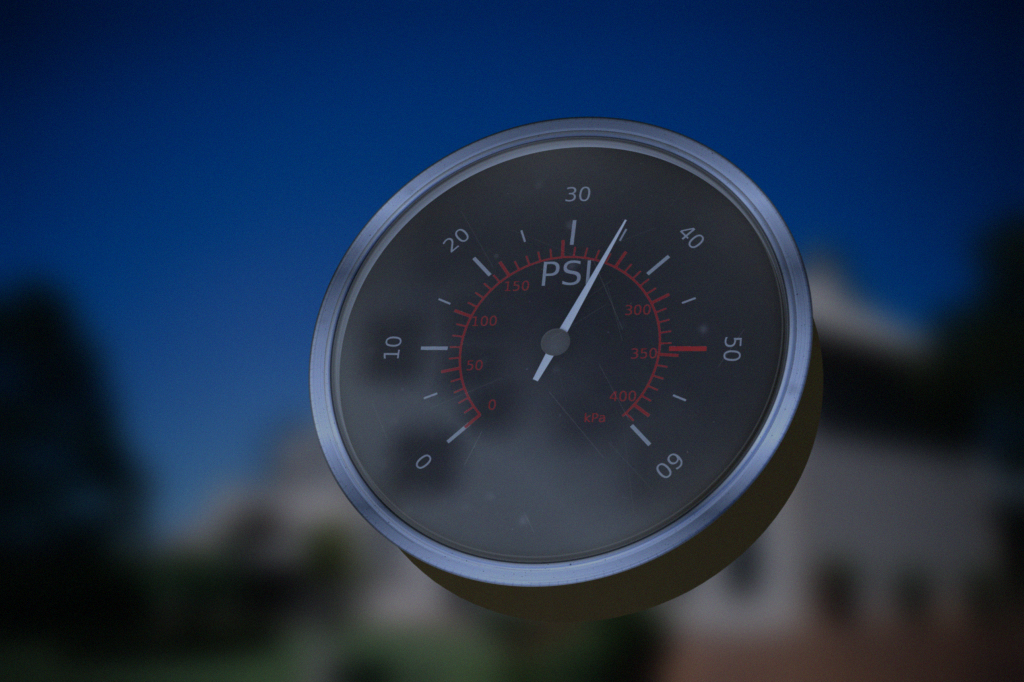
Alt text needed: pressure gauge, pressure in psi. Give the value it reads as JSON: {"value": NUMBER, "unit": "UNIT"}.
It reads {"value": 35, "unit": "psi"}
